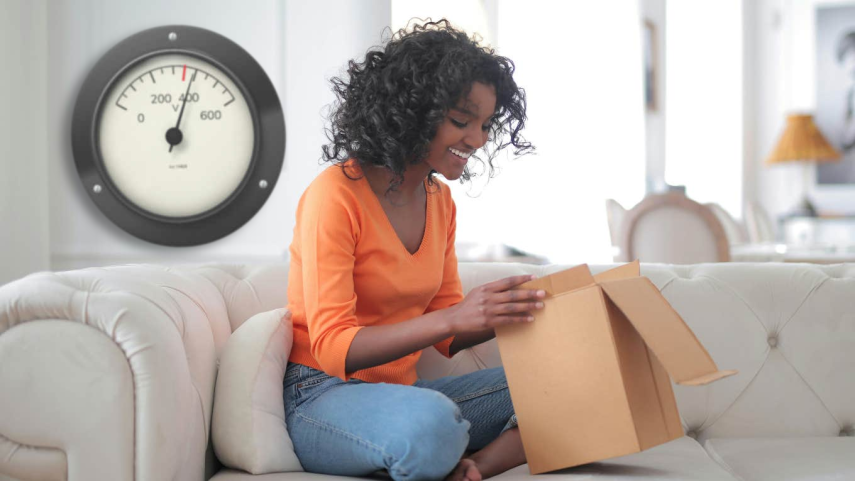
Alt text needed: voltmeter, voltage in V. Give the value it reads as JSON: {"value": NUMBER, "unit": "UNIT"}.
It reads {"value": 400, "unit": "V"}
